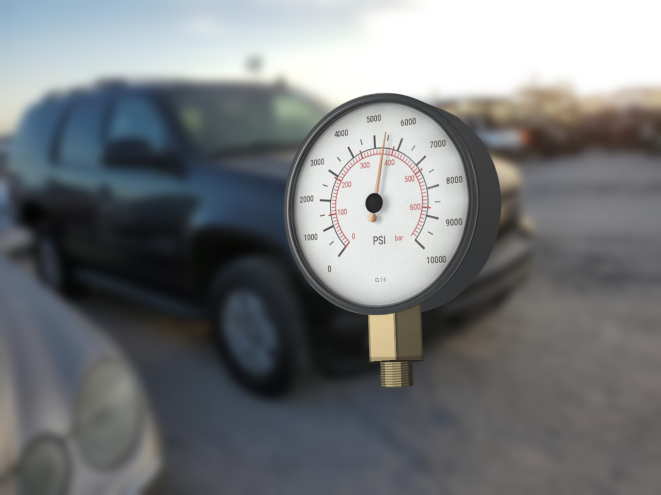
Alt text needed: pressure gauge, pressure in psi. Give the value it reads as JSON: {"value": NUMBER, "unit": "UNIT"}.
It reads {"value": 5500, "unit": "psi"}
